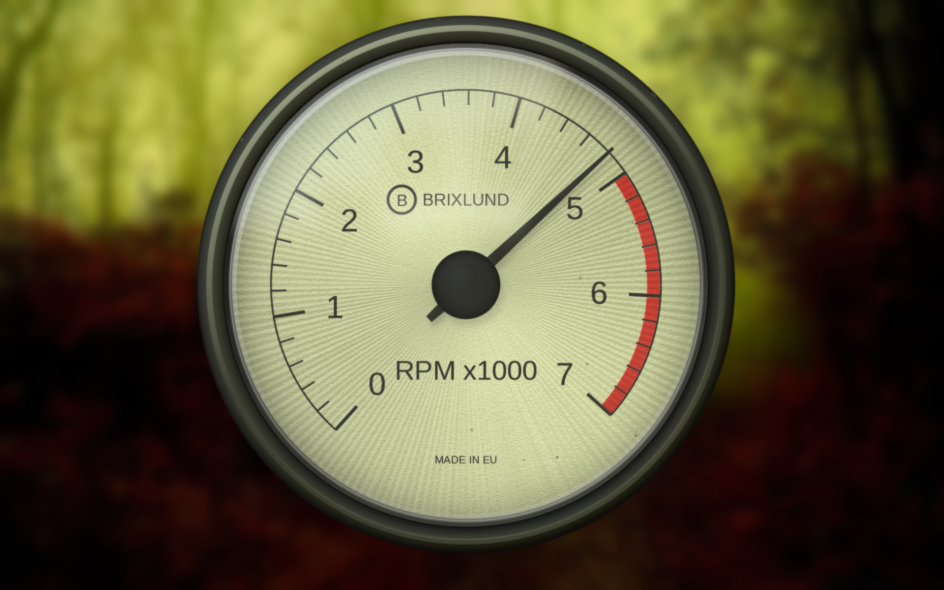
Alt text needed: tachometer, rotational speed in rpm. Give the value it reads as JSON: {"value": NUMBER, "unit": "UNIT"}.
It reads {"value": 4800, "unit": "rpm"}
